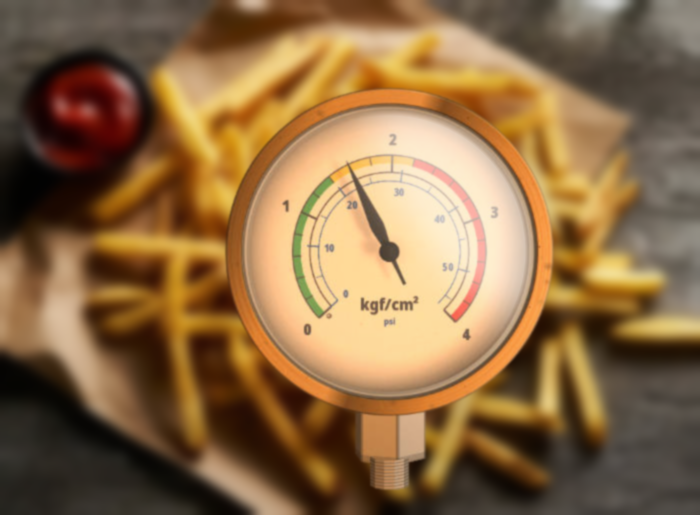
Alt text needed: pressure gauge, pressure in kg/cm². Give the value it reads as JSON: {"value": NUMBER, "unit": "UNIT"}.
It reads {"value": 1.6, "unit": "kg/cm²"}
